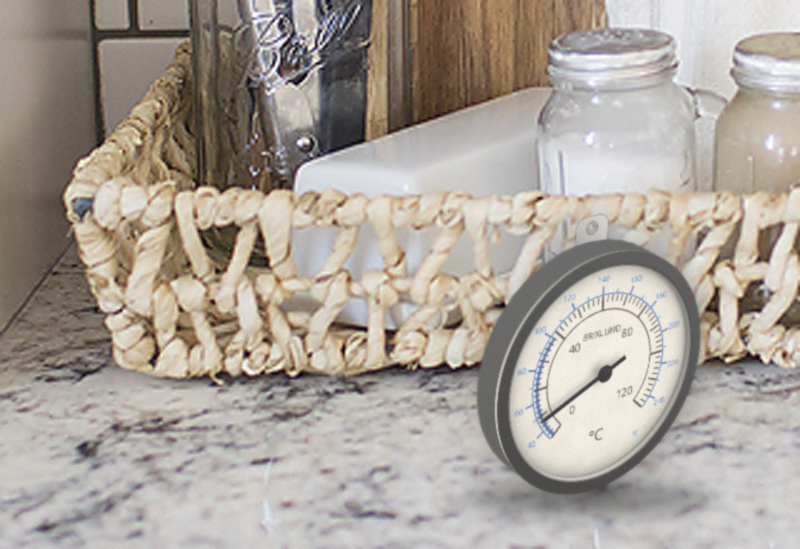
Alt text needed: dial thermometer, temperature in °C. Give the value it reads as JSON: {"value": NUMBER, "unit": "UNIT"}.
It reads {"value": 10, "unit": "°C"}
